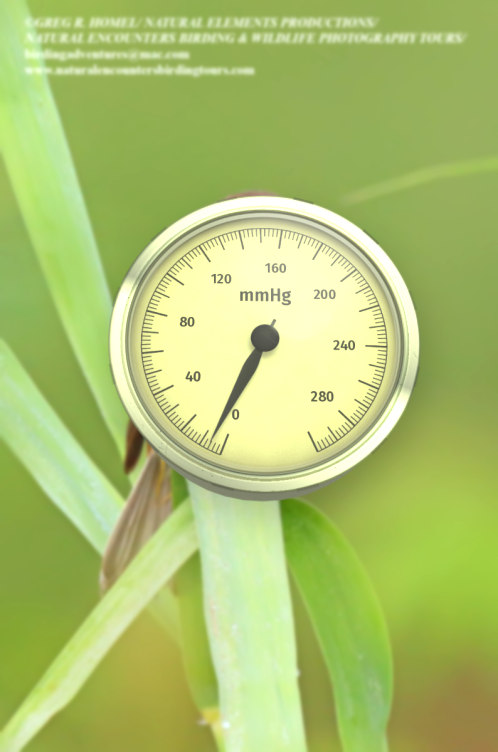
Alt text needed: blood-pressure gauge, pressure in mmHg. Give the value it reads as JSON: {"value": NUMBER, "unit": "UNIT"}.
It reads {"value": 6, "unit": "mmHg"}
